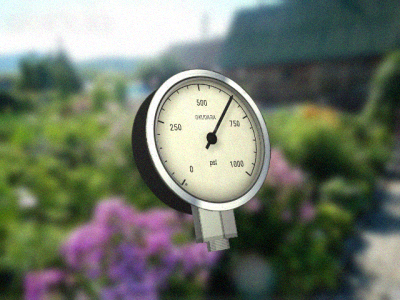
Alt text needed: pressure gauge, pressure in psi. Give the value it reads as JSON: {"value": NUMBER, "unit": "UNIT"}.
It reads {"value": 650, "unit": "psi"}
